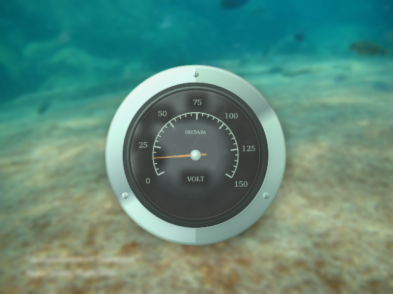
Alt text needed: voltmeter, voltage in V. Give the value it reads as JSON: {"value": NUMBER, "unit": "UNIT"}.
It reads {"value": 15, "unit": "V"}
